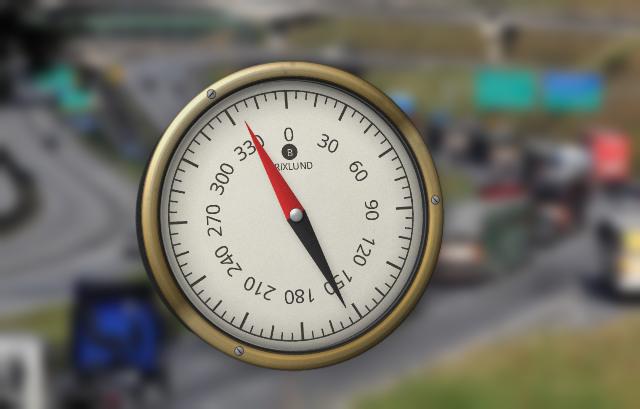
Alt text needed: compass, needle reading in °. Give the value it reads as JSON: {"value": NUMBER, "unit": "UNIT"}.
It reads {"value": 335, "unit": "°"}
